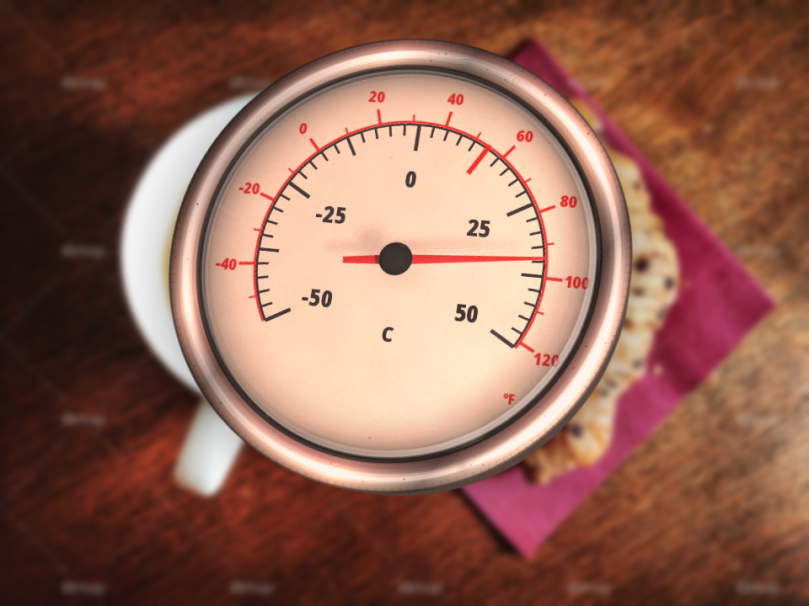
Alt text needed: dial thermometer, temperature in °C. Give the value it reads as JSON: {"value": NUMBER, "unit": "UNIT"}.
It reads {"value": 35, "unit": "°C"}
